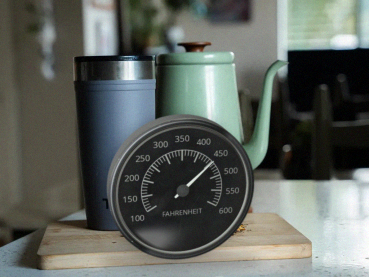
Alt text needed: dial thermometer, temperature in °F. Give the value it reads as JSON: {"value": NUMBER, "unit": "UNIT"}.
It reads {"value": 450, "unit": "°F"}
